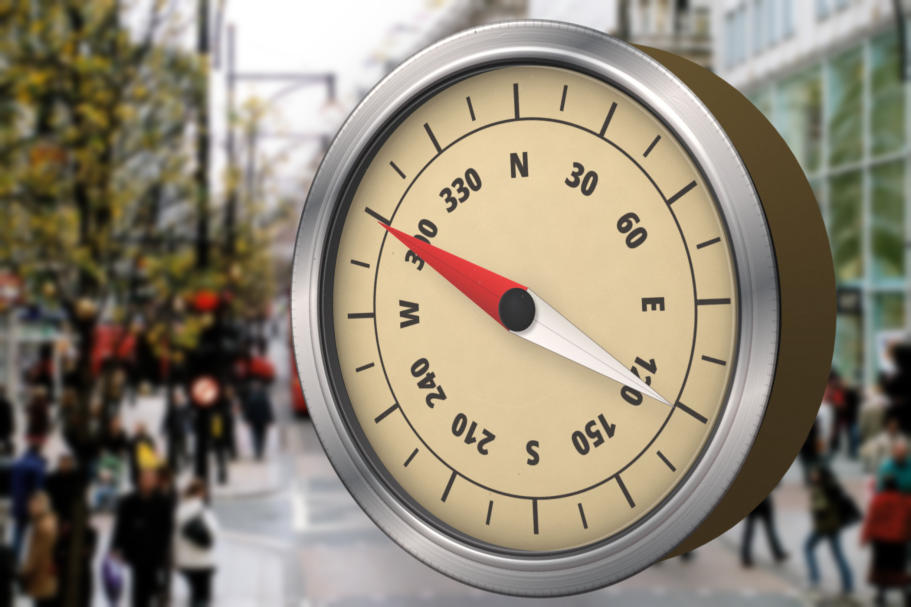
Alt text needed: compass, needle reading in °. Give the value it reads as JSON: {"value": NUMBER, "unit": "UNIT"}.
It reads {"value": 300, "unit": "°"}
